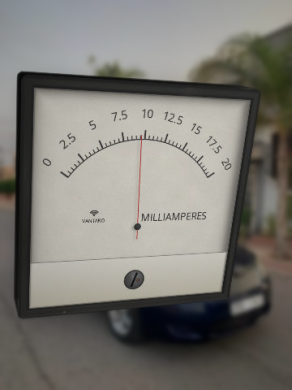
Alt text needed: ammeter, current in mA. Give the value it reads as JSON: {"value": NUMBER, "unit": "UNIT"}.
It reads {"value": 9.5, "unit": "mA"}
